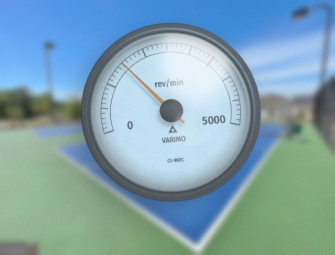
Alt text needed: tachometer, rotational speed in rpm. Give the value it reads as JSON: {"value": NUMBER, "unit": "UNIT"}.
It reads {"value": 1500, "unit": "rpm"}
